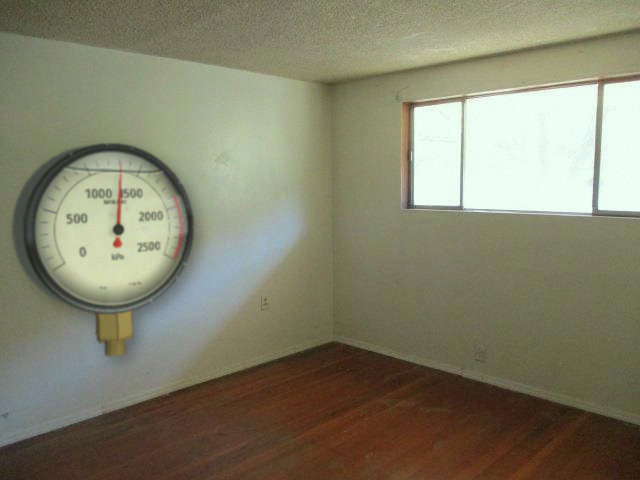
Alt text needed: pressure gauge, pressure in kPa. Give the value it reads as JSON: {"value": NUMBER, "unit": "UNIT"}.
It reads {"value": 1300, "unit": "kPa"}
